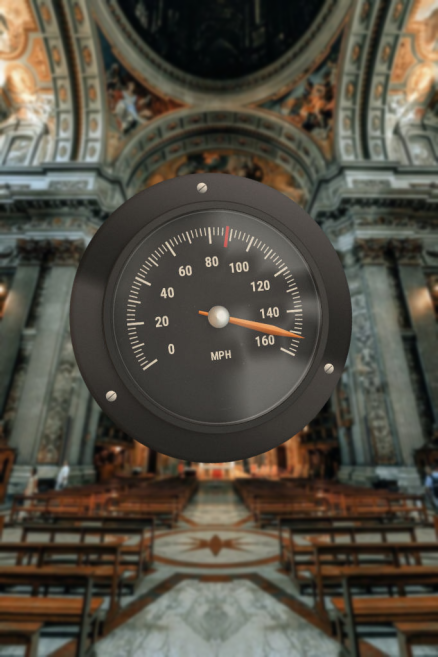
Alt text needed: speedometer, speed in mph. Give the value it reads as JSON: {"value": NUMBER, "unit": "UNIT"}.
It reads {"value": 152, "unit": "mph"}
